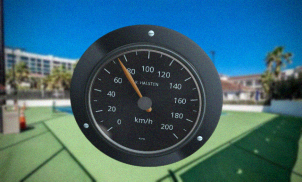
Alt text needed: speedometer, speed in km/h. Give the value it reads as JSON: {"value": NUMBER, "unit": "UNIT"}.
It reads {"value": 75, "unit": "km/h"}
